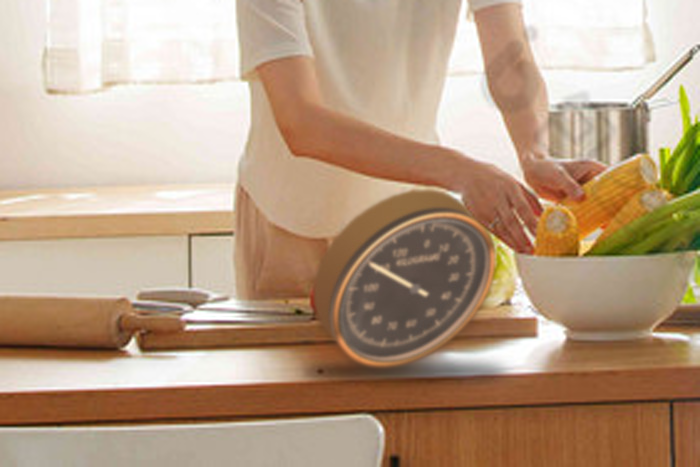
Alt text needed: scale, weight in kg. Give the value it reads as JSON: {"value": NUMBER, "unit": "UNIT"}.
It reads {"value": 110, "unit": "kg"}
